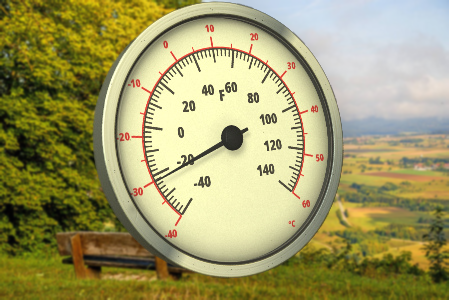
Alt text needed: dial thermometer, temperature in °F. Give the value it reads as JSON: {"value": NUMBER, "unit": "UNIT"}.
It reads {"value": -22, "unit": "°F"}
